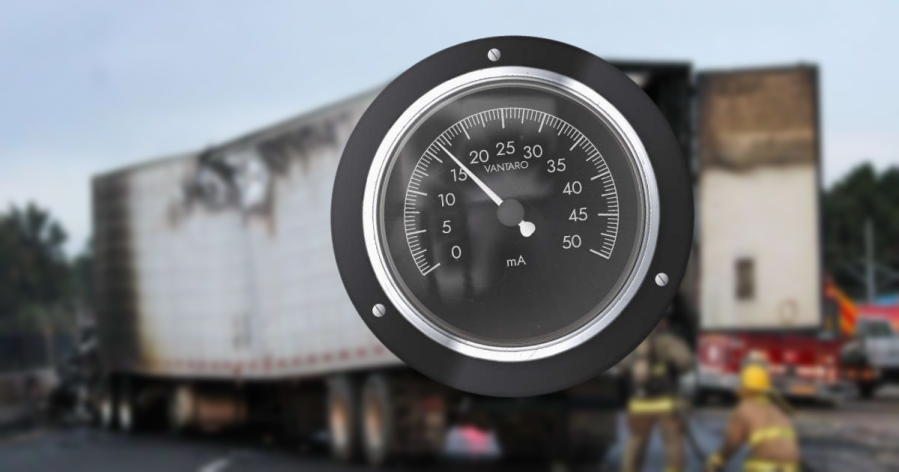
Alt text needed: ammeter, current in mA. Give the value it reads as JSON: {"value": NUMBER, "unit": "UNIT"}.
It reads {"value": 16.5, "unit": "mA"}
